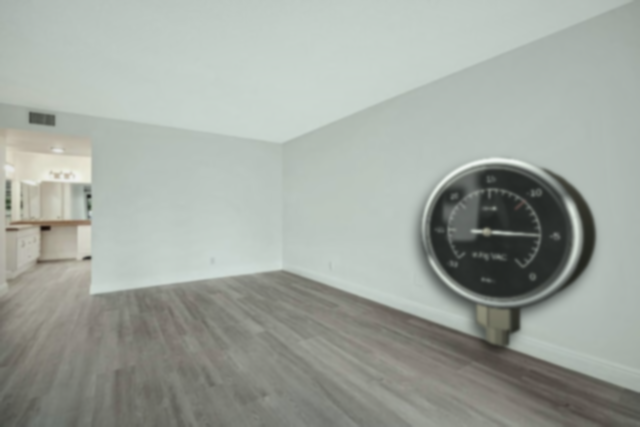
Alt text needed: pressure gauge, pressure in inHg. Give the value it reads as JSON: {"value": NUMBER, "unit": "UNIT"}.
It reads {"value": -5, "unit": "inHg"}
